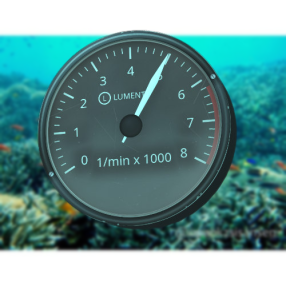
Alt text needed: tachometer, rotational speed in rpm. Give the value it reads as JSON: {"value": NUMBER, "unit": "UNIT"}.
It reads {"value": 5000, "unit": "rpm"}
